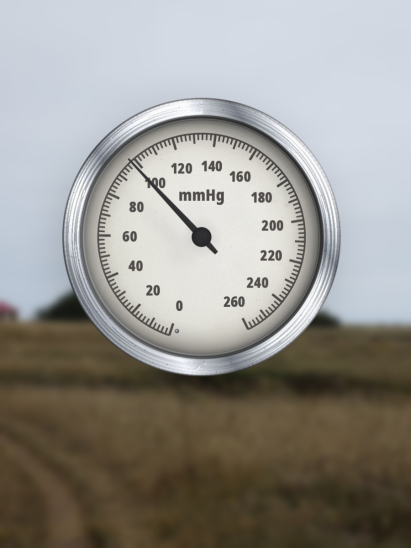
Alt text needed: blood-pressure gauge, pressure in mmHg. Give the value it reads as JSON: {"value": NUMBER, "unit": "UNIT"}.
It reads {"value": 98, "unit": "mmHg"}
